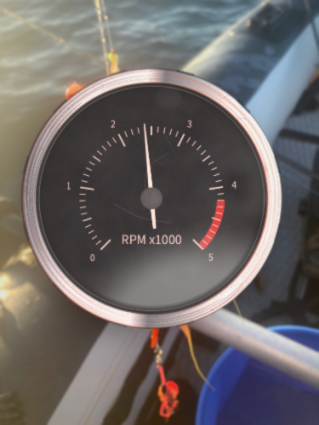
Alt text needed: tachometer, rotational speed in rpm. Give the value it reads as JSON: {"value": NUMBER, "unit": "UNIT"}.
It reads {"value": 2400, "unit": "rpm"}
